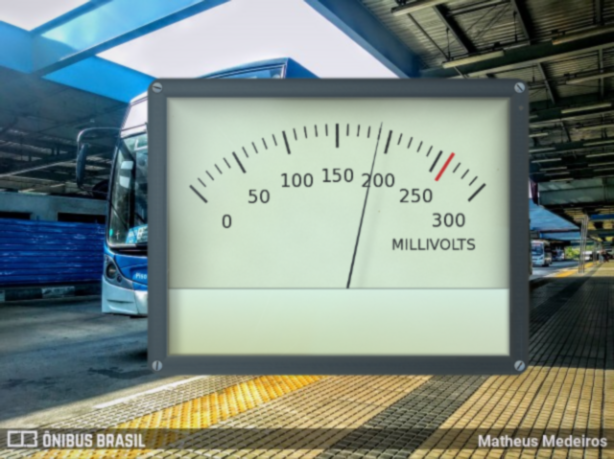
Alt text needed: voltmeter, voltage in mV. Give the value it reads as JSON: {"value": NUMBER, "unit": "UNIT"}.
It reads {"value": 190, "unit": "mV"}
